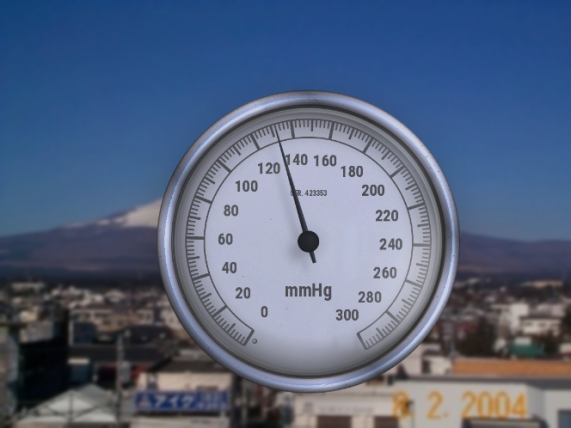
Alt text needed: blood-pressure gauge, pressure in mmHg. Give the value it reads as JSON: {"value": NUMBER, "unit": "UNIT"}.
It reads {"value": 132, "unit": "mmHg"}
